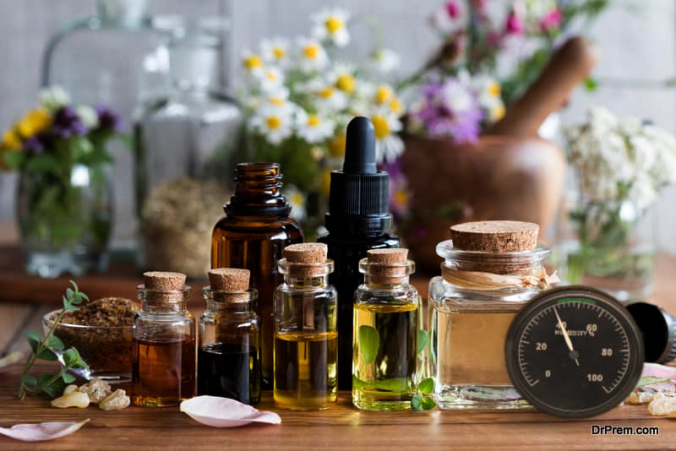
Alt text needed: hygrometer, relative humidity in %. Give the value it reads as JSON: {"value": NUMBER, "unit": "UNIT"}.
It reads {"value": 40, "unit": "%"}
